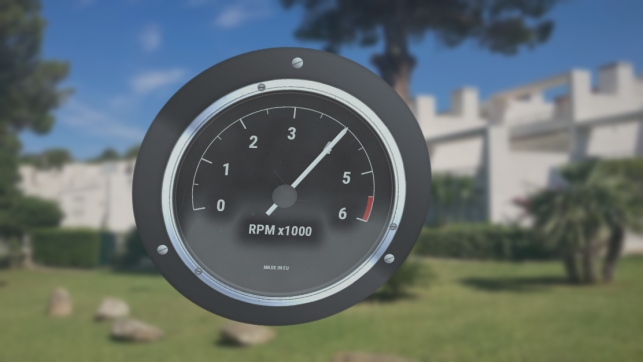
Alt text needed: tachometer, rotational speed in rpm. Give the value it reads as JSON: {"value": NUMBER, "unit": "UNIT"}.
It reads {"value": 4000, "unit": "rpm"}
